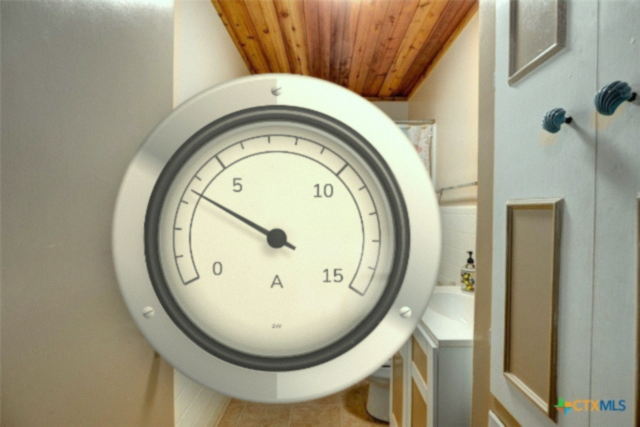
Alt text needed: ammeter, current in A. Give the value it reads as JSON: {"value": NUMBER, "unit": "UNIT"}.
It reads {"value": 3.5, "unit": "A"}
